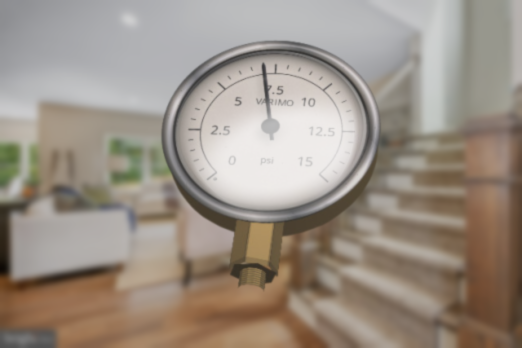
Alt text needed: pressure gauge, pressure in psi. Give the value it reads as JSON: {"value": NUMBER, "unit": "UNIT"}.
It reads {"value": 7, "unit": "psi"}
